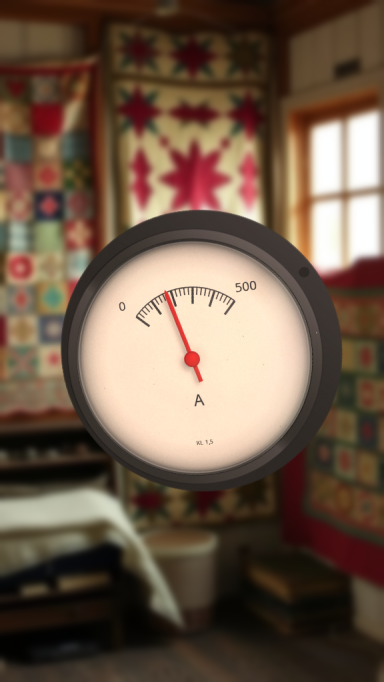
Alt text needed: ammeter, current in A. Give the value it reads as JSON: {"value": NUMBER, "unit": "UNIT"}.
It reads {"value": 180, "unit": "A"}
